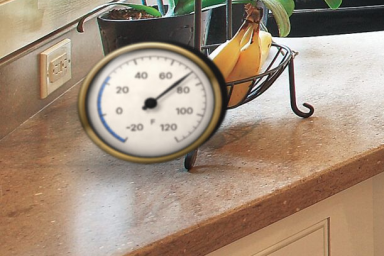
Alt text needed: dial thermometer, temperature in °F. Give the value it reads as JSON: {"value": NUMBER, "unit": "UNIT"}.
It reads {"value": 72, "unit": "°F"}
